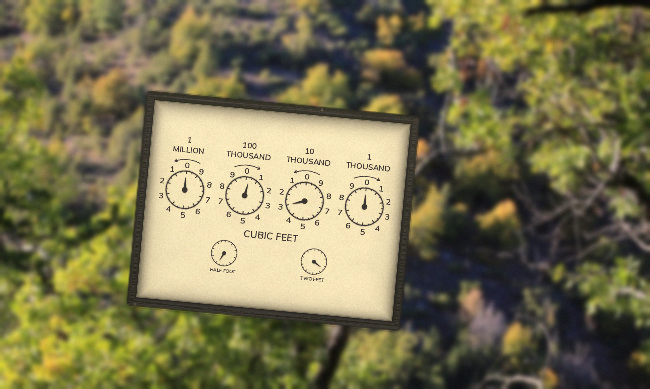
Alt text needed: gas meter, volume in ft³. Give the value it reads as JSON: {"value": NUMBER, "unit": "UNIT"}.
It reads {"value": 3000, "unit": "ft³"}
